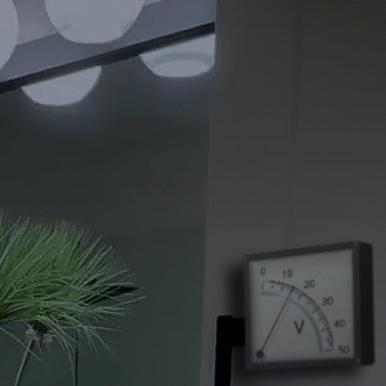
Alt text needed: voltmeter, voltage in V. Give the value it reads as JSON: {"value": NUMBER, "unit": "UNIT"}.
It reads {"value": 15, "unit": "V"}
